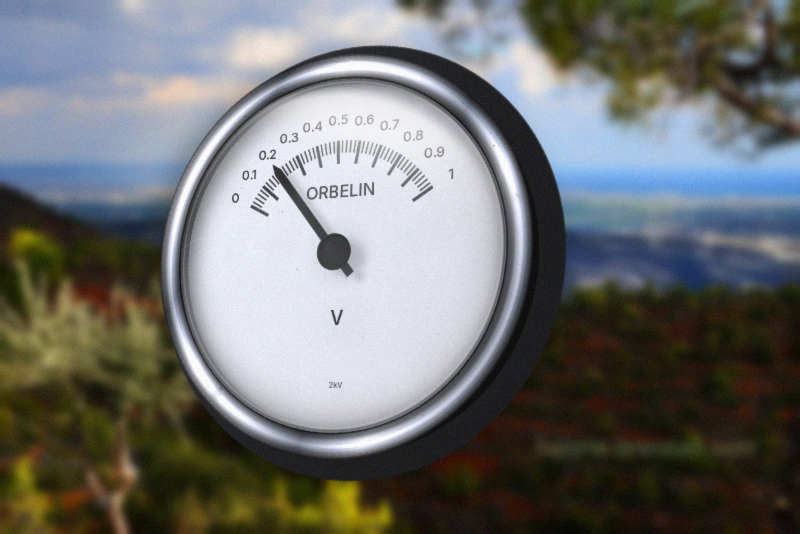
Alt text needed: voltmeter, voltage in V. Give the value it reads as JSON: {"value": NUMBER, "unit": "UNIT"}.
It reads {"value": 0.2, "unit": "V"}
